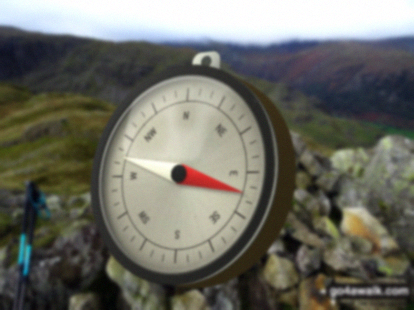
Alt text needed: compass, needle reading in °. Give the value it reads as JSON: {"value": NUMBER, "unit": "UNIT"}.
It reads {"value": 105, "unit": "°"}
